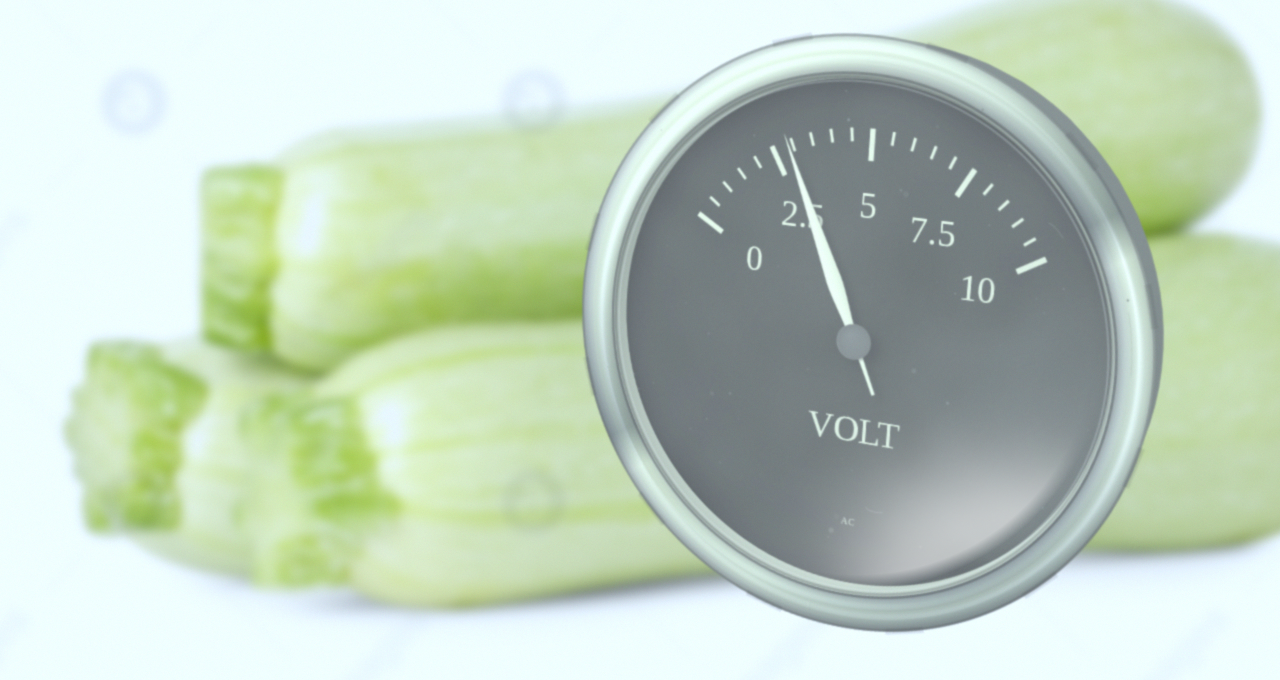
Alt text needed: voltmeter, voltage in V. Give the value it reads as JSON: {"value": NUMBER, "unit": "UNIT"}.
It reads {"value": 3, "unit": "V"}
